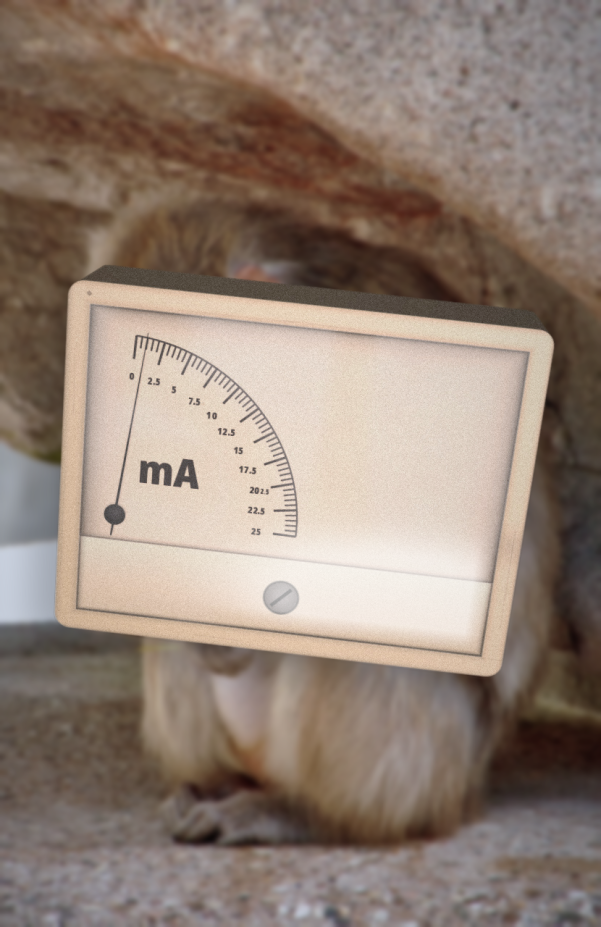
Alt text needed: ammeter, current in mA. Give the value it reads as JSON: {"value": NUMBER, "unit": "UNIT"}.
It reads {"value": 1, "unit": "mA"}
